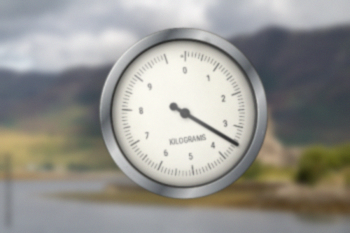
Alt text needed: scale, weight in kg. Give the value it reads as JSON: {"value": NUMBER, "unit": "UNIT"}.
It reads {"value": 3.5, "unit": "kg"}
